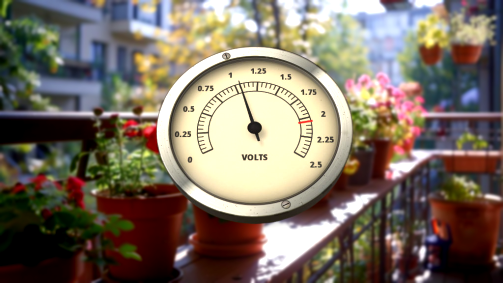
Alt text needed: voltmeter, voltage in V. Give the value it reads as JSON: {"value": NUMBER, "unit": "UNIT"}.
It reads {"value": 1.05, "unit": "V"}
